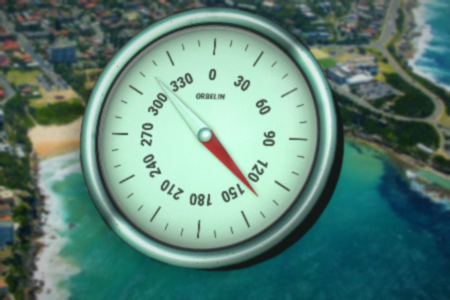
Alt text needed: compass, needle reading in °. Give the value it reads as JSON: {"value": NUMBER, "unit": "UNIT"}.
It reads {"value": 135, "unit": "°"}
